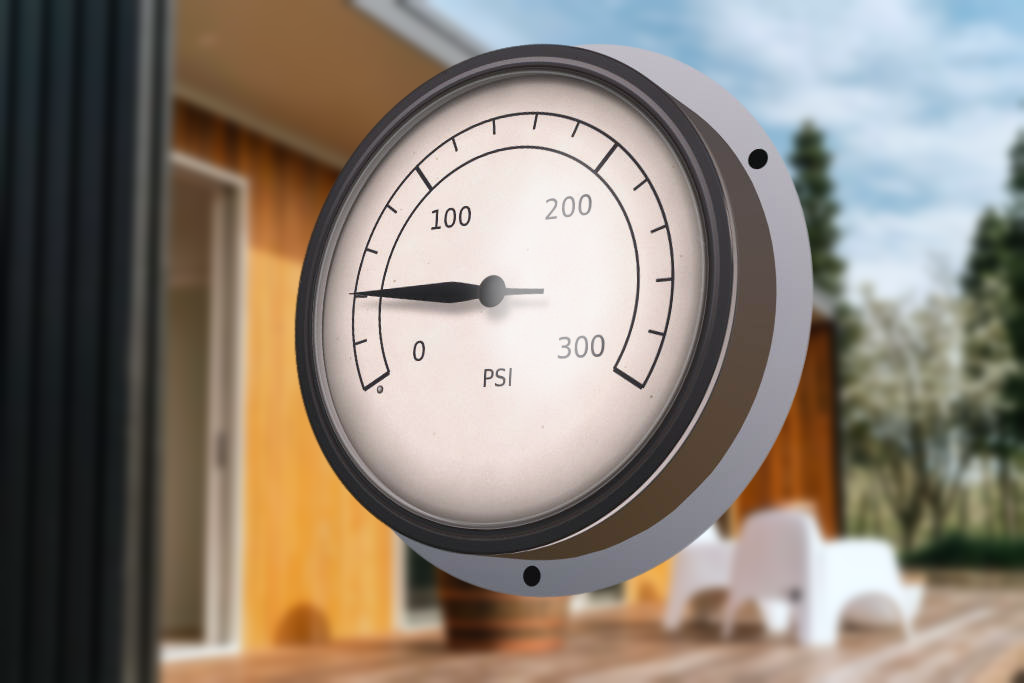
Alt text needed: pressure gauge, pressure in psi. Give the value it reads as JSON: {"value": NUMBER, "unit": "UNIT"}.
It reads {"value": 40, "unit": "psi"}
